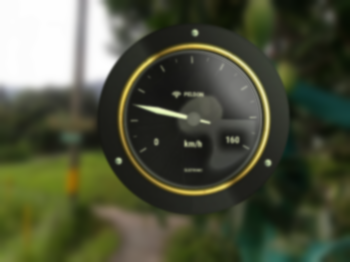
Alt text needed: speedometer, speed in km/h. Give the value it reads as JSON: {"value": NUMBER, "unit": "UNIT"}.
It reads {"value": 30, "unit": "km/h"}
